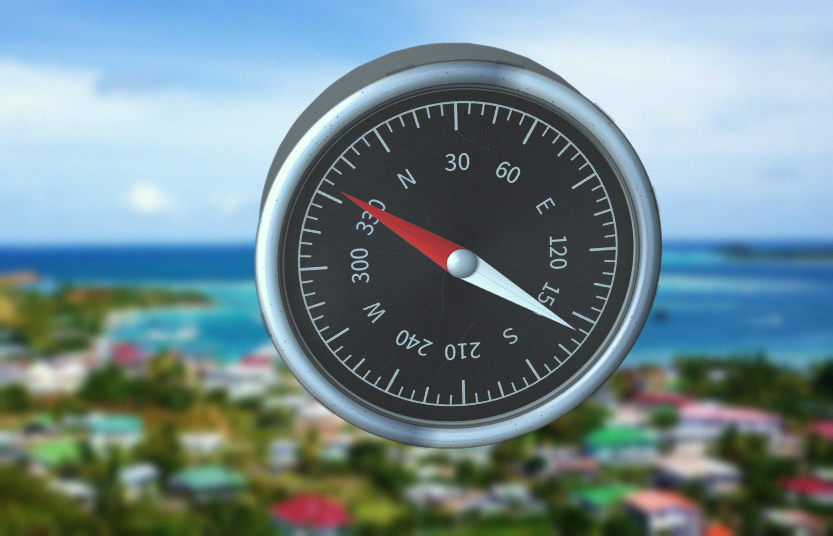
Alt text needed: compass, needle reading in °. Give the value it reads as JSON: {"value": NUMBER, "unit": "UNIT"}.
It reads {"value": 335, "unit": "°"}
